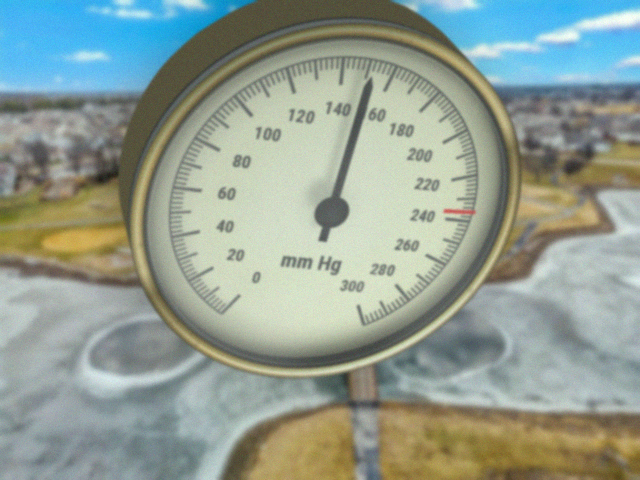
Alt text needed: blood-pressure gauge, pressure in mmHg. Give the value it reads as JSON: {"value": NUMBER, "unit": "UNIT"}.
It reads {"value": 150, "unit": "mmHg"}
